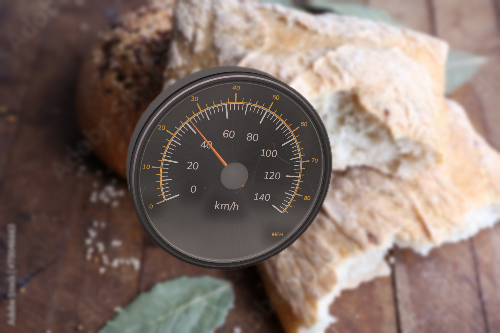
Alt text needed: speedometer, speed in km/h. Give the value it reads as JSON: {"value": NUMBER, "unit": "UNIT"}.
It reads {"value": 42, "unit": "km/h"}
